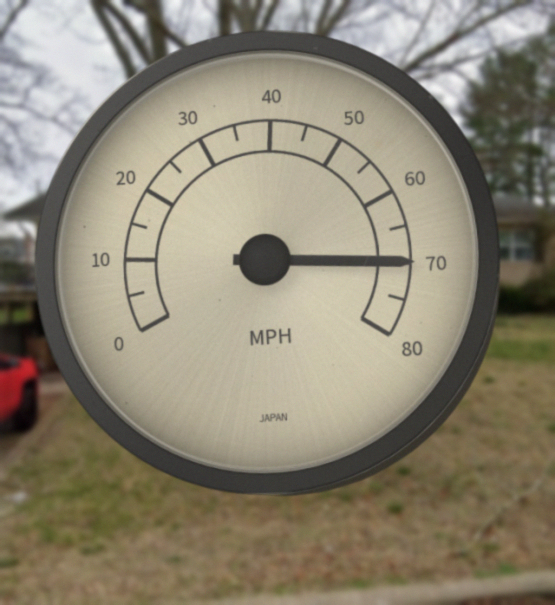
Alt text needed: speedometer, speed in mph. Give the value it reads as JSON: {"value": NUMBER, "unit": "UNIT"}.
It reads {"value": 70, "unit": "mph"}
